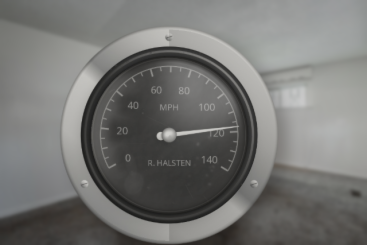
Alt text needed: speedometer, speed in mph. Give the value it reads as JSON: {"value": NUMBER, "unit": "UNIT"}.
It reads {"value": 117.5, "unit": "mph"}
